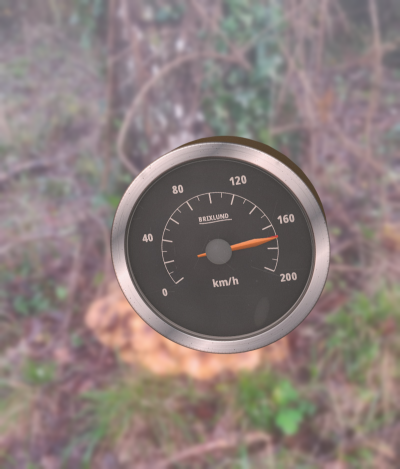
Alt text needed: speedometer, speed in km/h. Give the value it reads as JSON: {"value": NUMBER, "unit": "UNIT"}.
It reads {"value": 170, "unit": "km/h"}
